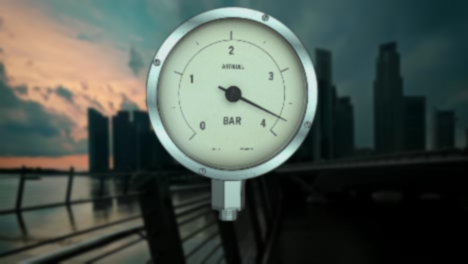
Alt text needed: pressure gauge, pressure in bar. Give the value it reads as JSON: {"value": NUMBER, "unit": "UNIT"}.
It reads {"value": 3.75, "unit": "bar"}
